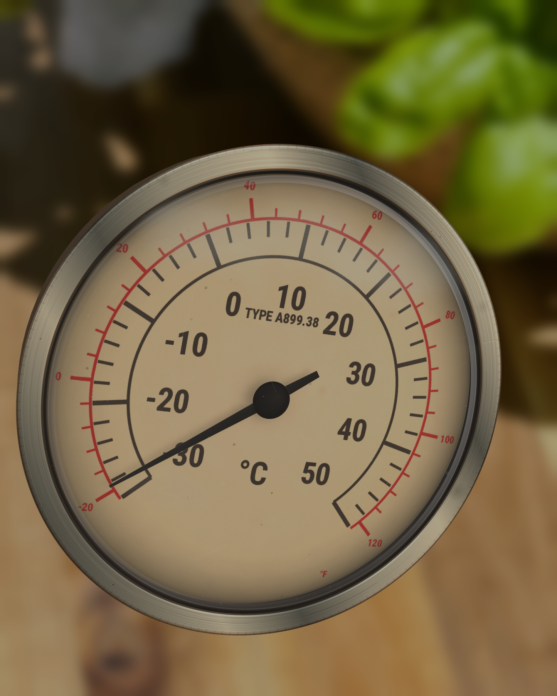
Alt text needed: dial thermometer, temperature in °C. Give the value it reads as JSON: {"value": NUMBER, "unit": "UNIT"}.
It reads {"value": -28, "unit": "°C"}
